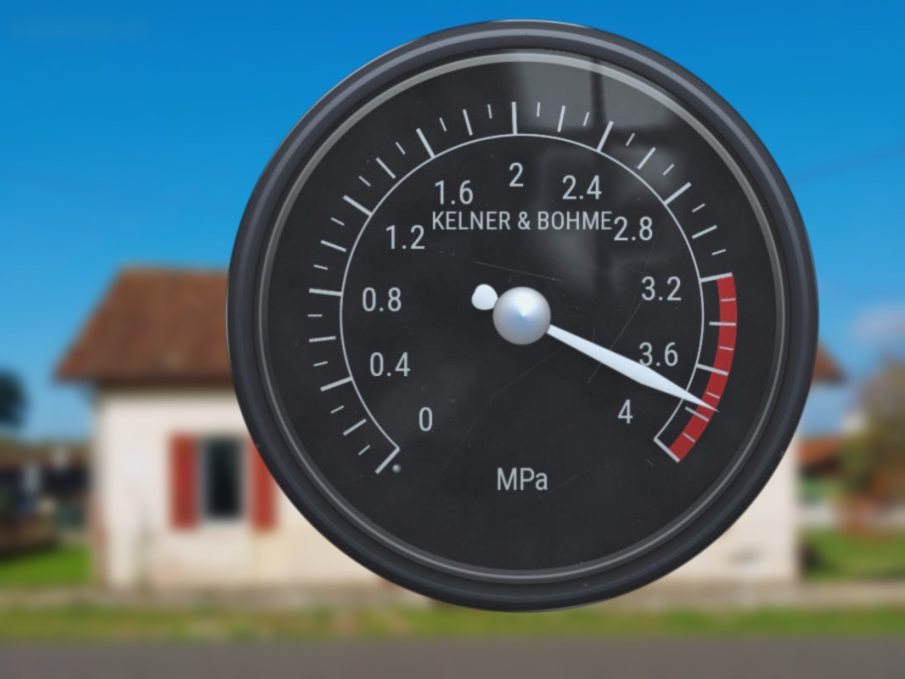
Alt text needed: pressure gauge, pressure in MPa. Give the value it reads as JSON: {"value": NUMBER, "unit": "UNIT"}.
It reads {"value": 3.75, "unit": "MPa"}
